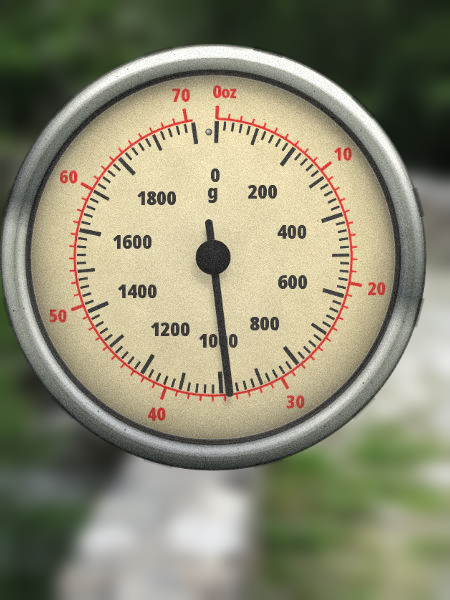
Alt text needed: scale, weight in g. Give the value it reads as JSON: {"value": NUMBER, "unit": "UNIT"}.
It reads {"value": 980, "unit": "g"}
